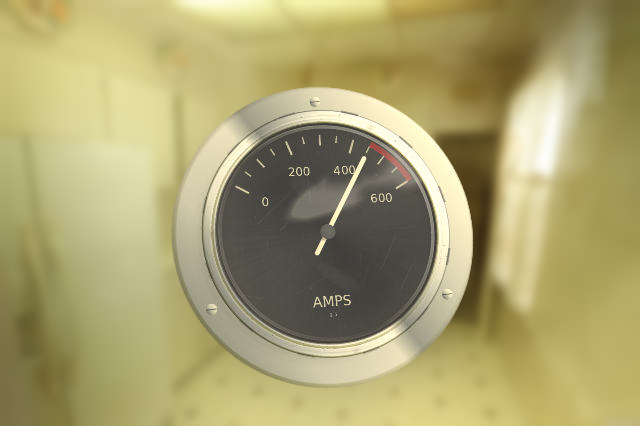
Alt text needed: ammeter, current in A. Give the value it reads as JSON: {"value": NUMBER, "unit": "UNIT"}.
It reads {"value": 450, "unit": "A"}
